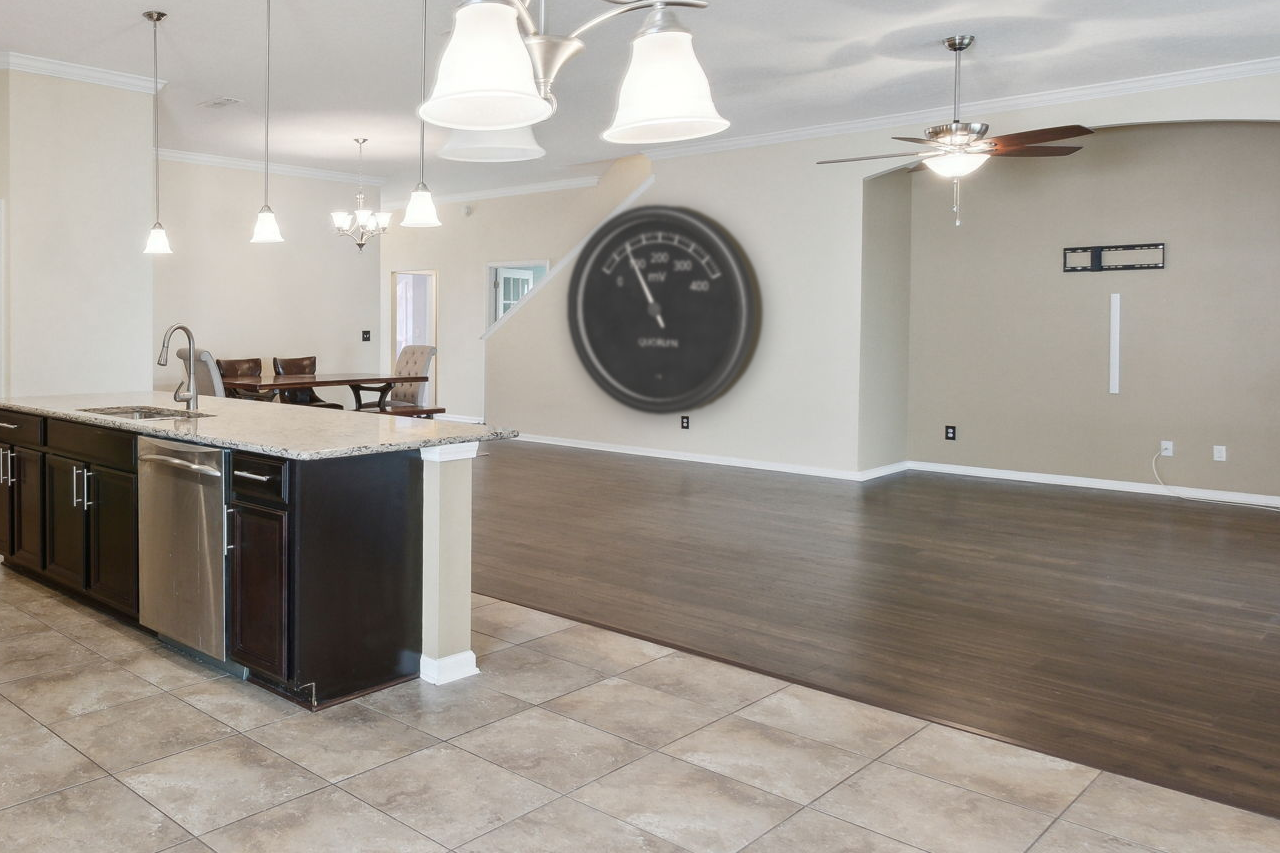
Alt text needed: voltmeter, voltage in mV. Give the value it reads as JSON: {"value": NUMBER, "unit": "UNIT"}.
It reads {"value": 100, "unit": "mV"}
